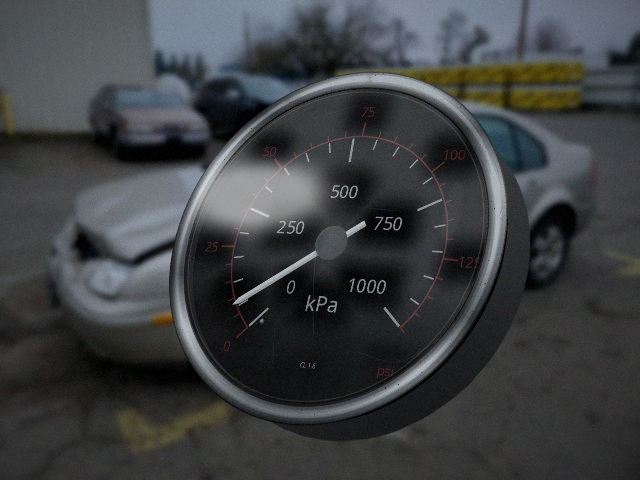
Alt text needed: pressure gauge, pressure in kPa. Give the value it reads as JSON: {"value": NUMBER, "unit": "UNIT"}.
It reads {"value": 50, "unit": "kPa"}
